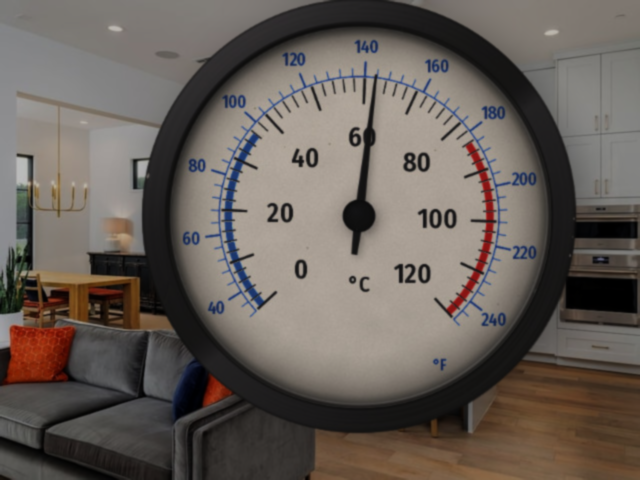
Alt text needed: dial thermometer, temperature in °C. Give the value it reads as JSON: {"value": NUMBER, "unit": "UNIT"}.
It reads {"value": 62, "unit": "°C"}
